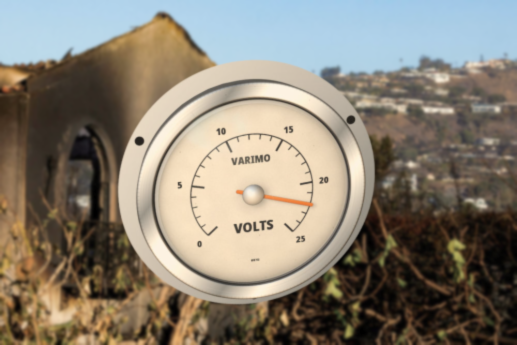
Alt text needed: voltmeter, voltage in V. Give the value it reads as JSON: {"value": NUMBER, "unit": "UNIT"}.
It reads {"value": 22, "unit": "V"}
